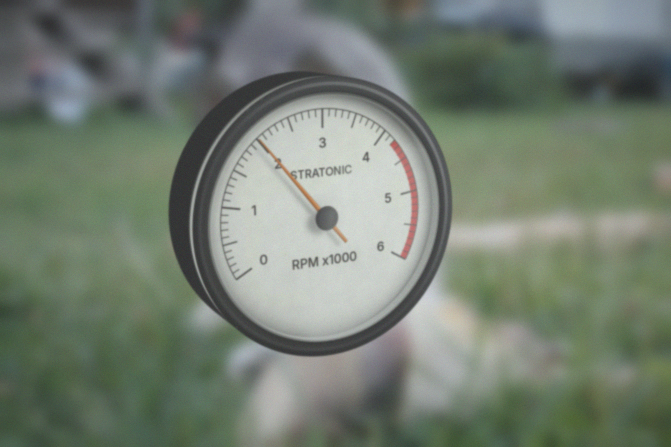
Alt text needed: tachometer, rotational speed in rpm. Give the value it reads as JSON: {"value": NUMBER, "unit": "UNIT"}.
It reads {"value": 2000, "unit": "rpm"}
